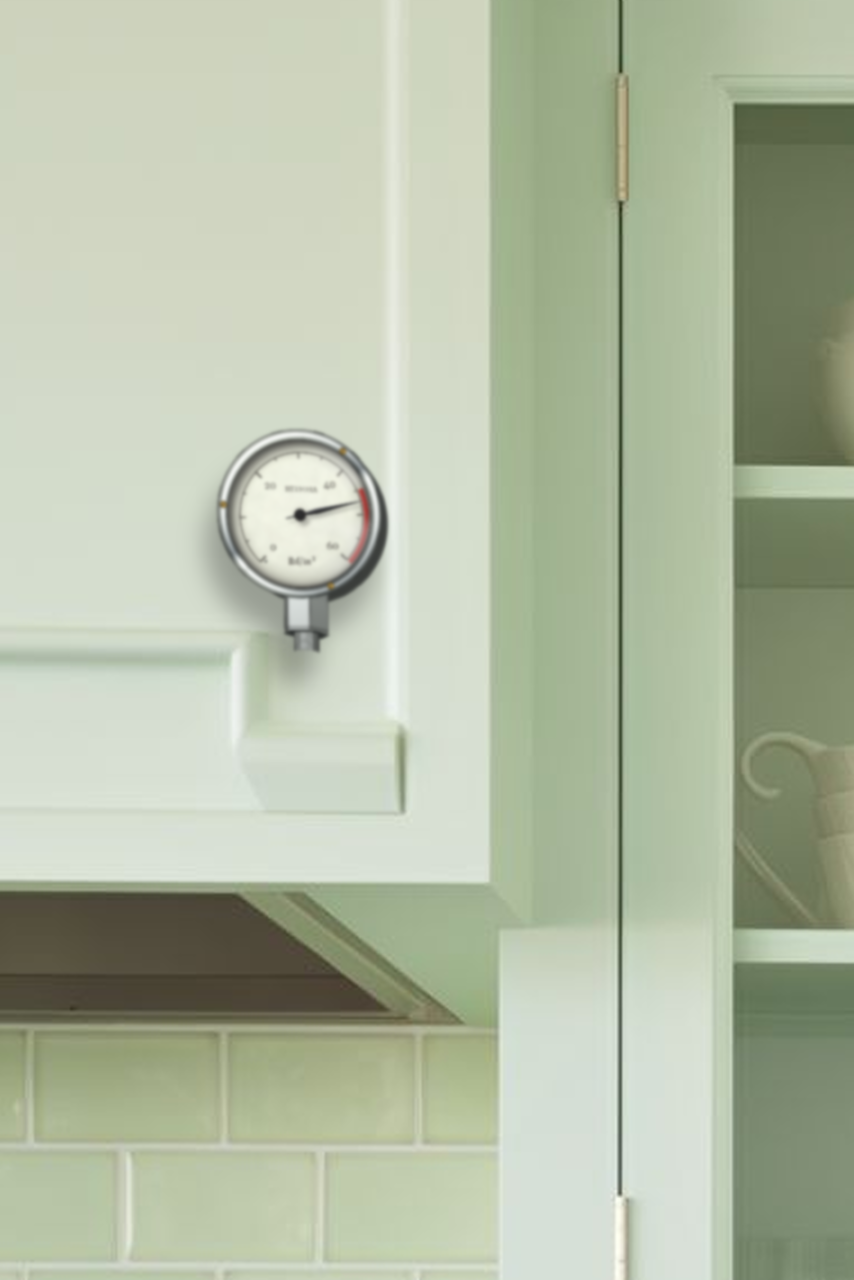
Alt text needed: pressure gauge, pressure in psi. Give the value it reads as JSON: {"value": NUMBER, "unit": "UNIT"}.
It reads {"value": 47.5, "unit": "psi"}
